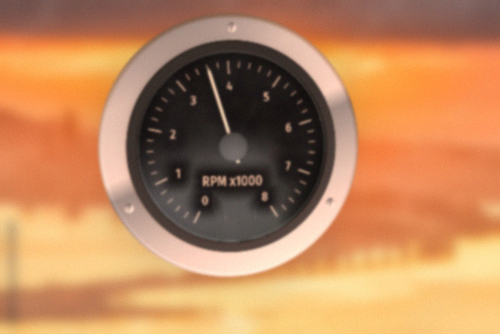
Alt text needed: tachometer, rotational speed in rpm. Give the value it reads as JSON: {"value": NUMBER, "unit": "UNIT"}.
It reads {"value": 3600, "unit": "rpm"}
